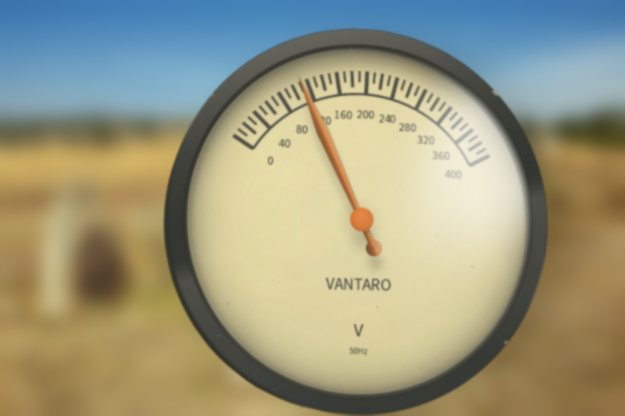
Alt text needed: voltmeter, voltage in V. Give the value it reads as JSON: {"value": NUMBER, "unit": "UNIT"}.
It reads {"value": 110, "unit": "V"}
